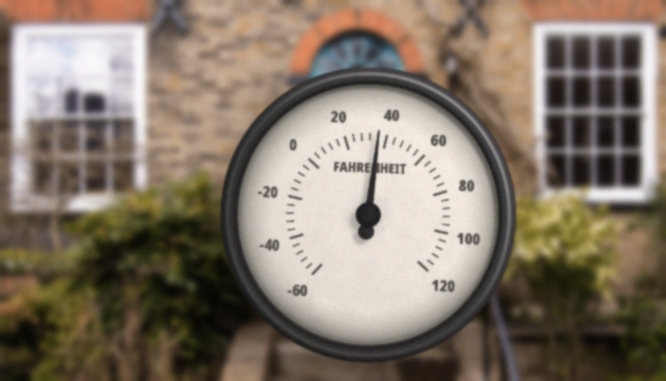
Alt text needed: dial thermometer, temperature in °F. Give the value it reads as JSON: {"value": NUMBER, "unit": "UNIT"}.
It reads {"value": 36, "unit": "°F"}
